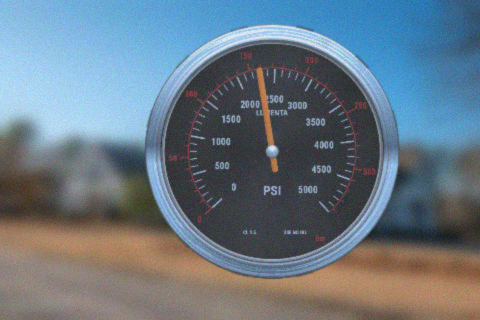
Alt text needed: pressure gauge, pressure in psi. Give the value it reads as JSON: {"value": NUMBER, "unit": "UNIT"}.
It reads {"value": 2300, "unit": "psi"}
